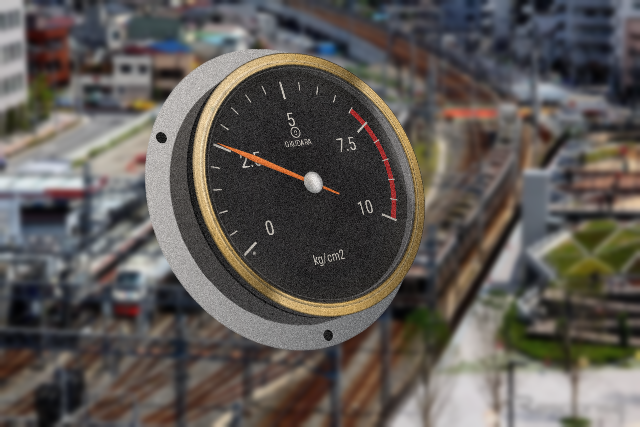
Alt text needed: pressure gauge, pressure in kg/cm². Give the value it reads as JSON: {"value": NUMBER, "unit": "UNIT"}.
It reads {"value": 2.5, "unit": "kg/cm²"}
